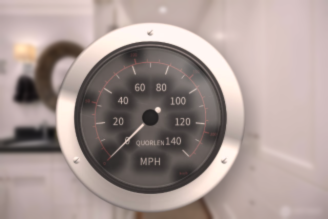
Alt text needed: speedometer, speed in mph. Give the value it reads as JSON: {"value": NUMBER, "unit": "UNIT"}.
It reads {"value": 0, "unit": "mph"}
